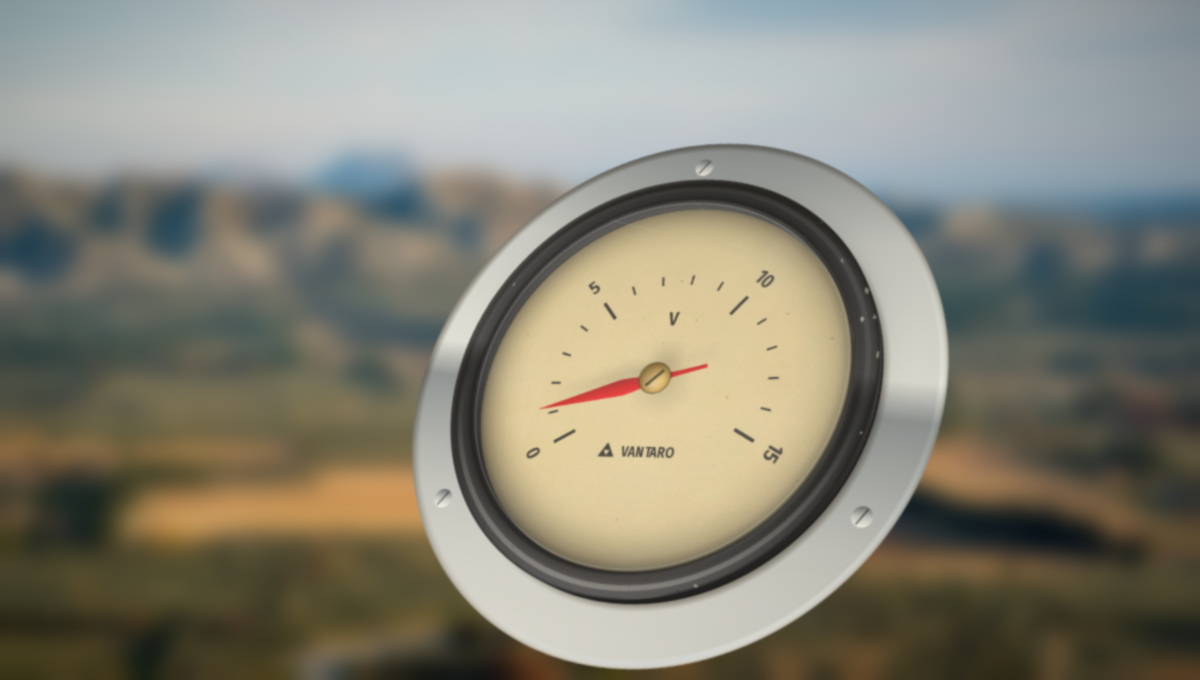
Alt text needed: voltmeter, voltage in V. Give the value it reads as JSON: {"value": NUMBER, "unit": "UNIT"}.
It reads {"value": 1, "unit": "V"}
